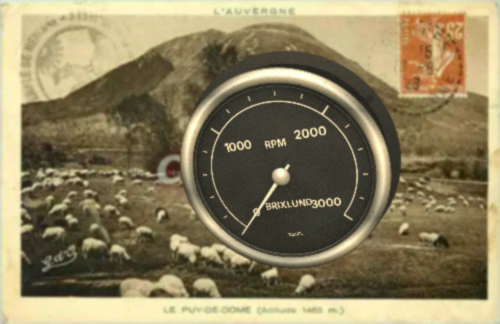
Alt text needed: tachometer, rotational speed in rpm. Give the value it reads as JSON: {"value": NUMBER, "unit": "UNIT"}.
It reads {"value": 0, "unit": "rpm"}
